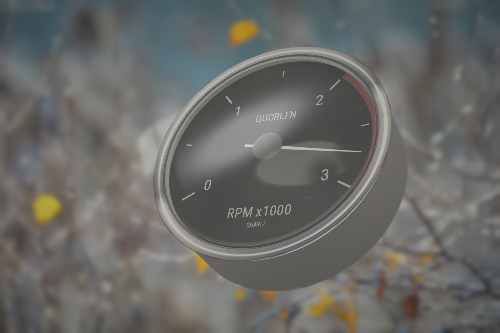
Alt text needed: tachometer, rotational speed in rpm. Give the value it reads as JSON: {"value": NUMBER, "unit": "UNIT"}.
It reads {"value": 2750, "unit": "rpm"}
